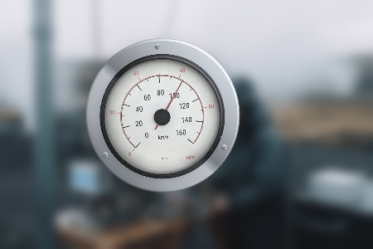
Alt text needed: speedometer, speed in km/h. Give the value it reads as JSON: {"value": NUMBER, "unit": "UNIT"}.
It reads {"value": 100, "unit": "km/h"}
